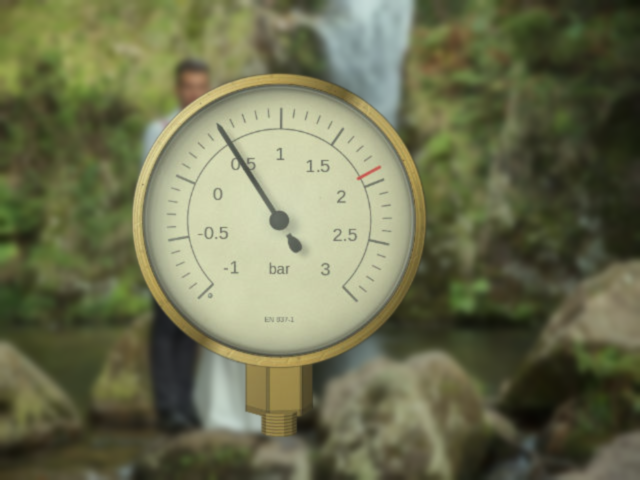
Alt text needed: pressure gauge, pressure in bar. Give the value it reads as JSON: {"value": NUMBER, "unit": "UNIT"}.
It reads {"value": 0.5, "unit": "bar"}
